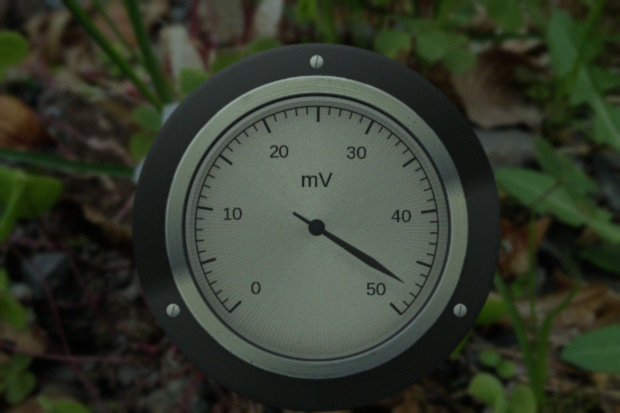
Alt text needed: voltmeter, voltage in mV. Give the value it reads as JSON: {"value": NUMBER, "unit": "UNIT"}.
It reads {"value": 47.5, "unit": "mV"}
